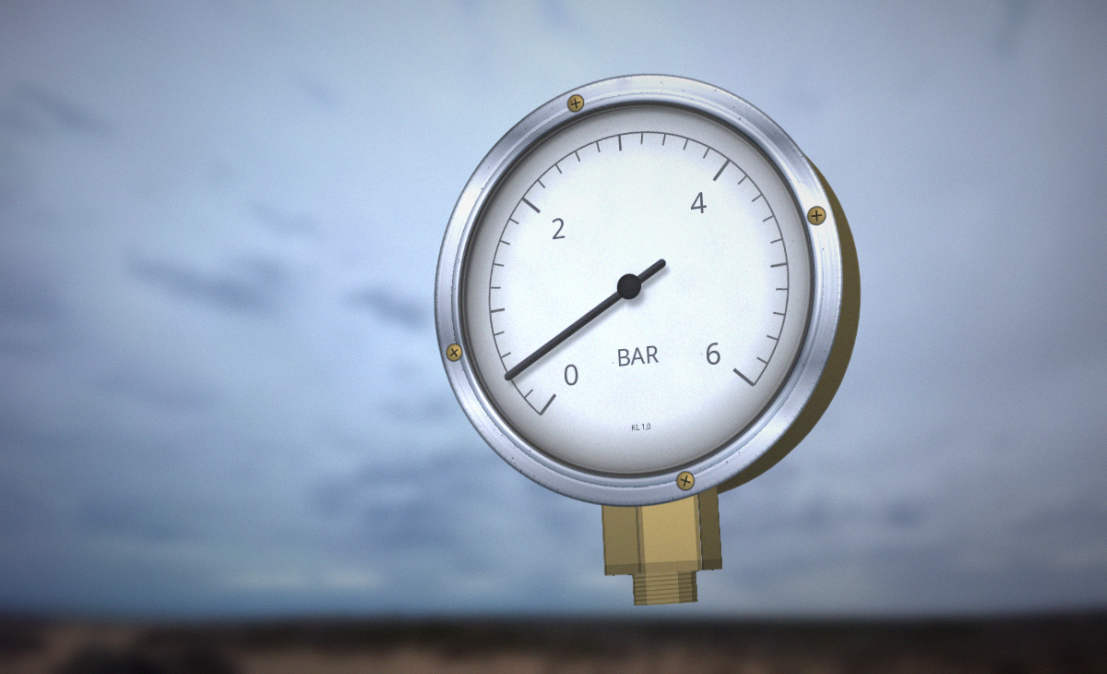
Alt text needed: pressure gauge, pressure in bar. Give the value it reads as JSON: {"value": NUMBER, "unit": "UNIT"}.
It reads {"value": 0.4, "unit": "bar"}
